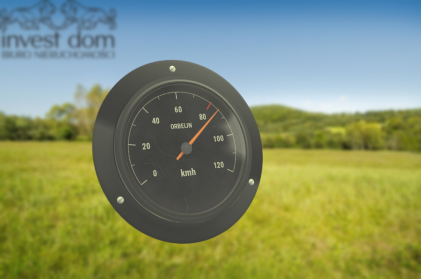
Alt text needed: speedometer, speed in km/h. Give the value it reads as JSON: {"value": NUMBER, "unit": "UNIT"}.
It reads {"value": 85, "unit": "km/h"}
